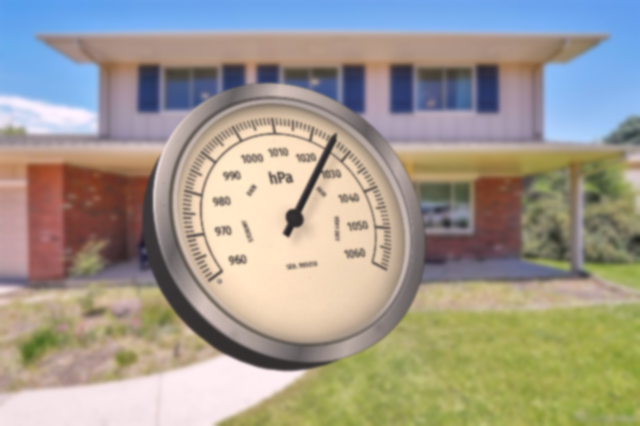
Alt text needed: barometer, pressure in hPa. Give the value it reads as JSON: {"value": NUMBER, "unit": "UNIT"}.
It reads {"value": 1025, "unit": "hPa"}
